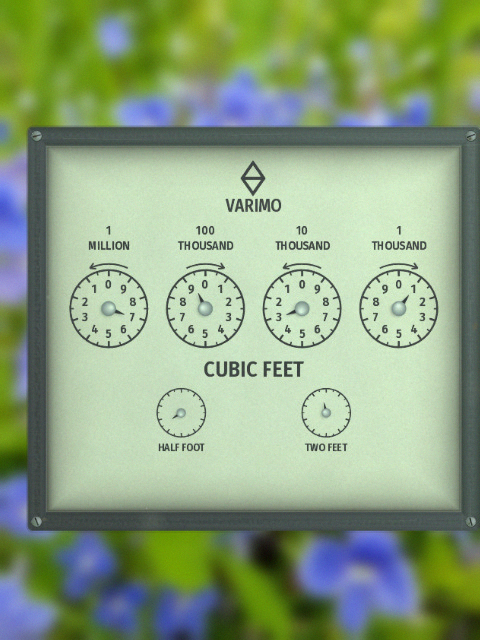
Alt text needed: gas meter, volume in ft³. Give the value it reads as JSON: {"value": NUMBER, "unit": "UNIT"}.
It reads {"value": 693100, "unit": "ft³"}
